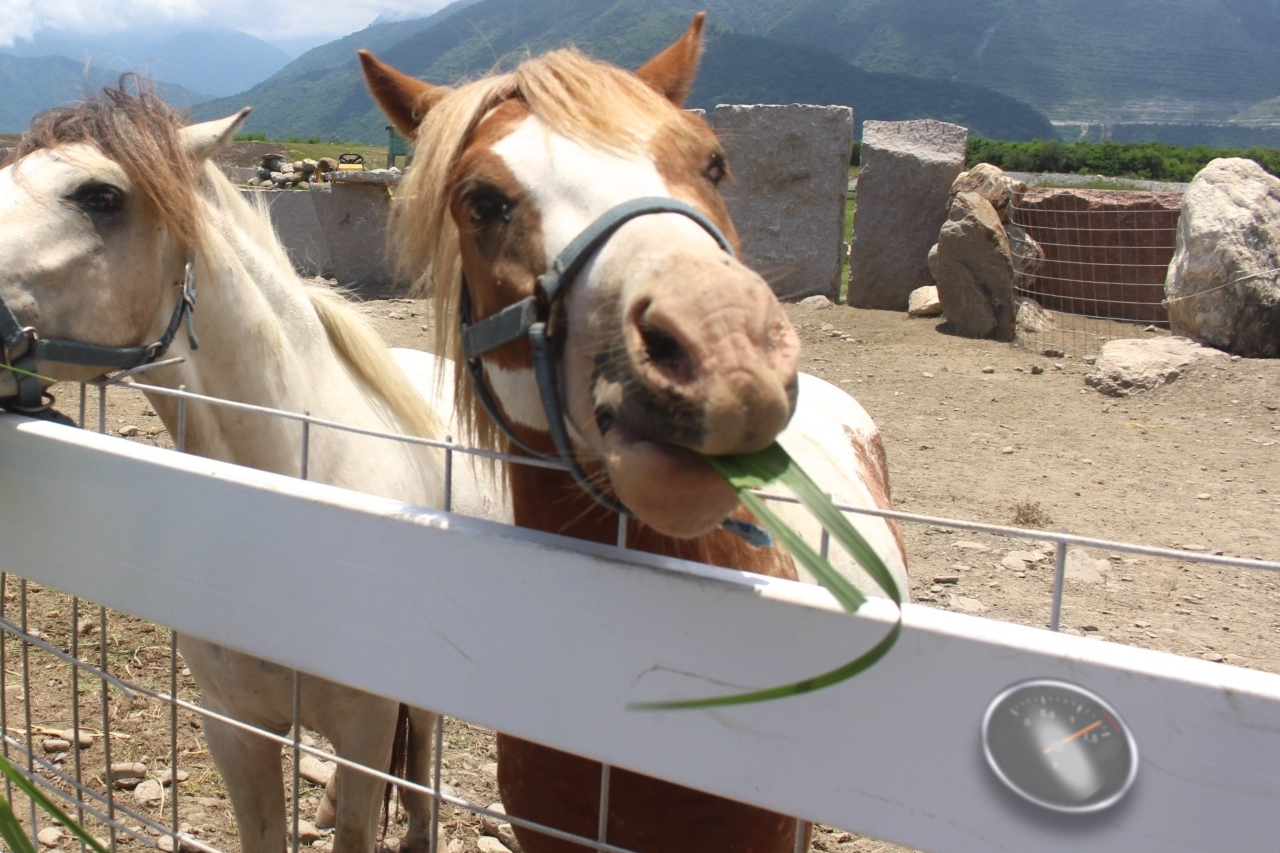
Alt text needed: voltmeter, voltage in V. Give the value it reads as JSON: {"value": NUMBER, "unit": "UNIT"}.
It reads {"value": 1.3, "unit": "V"}
